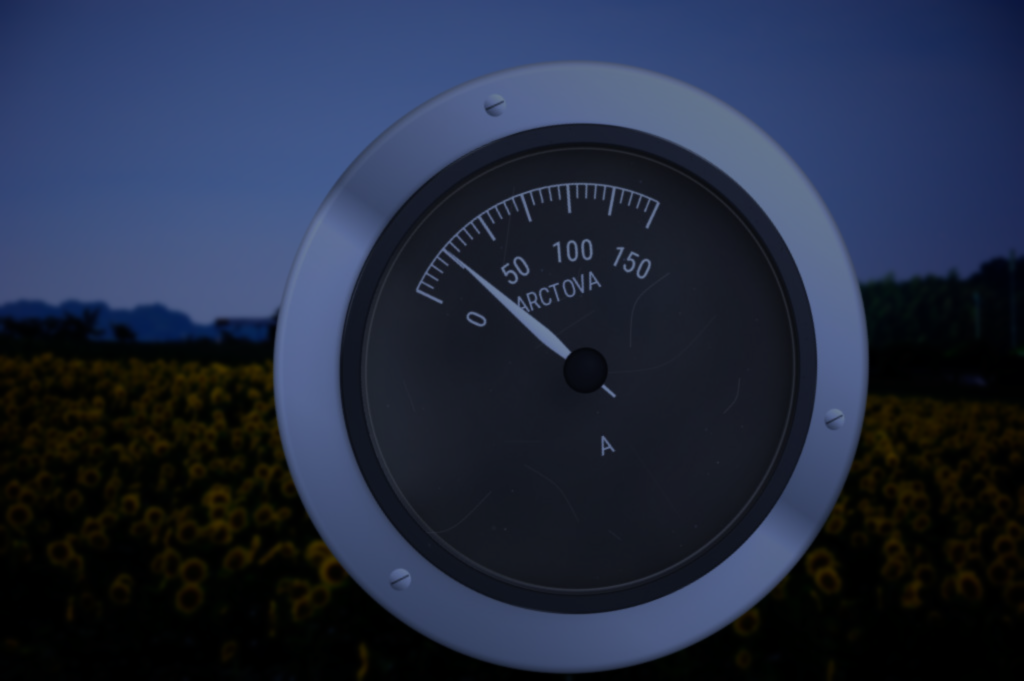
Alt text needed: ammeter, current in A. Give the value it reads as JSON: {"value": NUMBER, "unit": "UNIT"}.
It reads {"value": 25, "unit": "A"}
